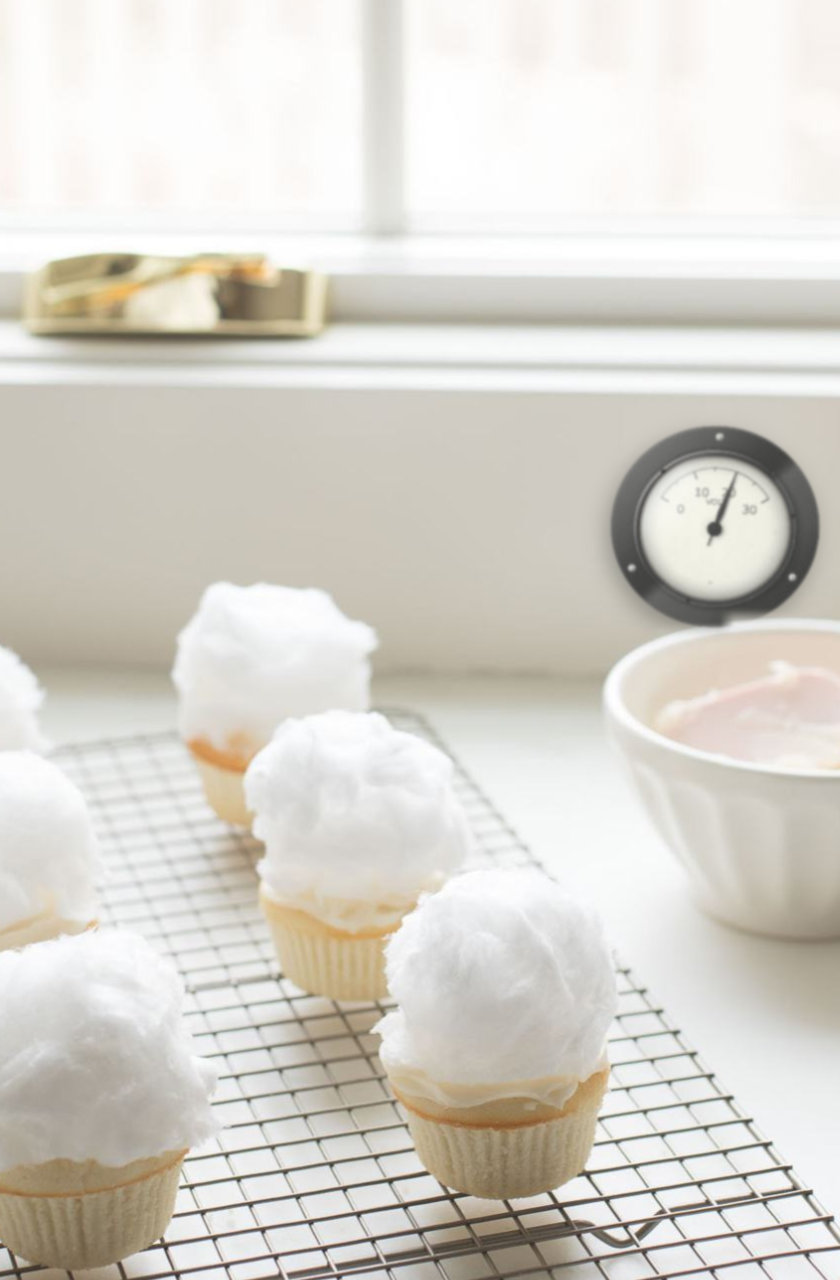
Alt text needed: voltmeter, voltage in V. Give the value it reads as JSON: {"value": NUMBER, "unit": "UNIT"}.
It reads {"value": 20, "unit": "V"}
